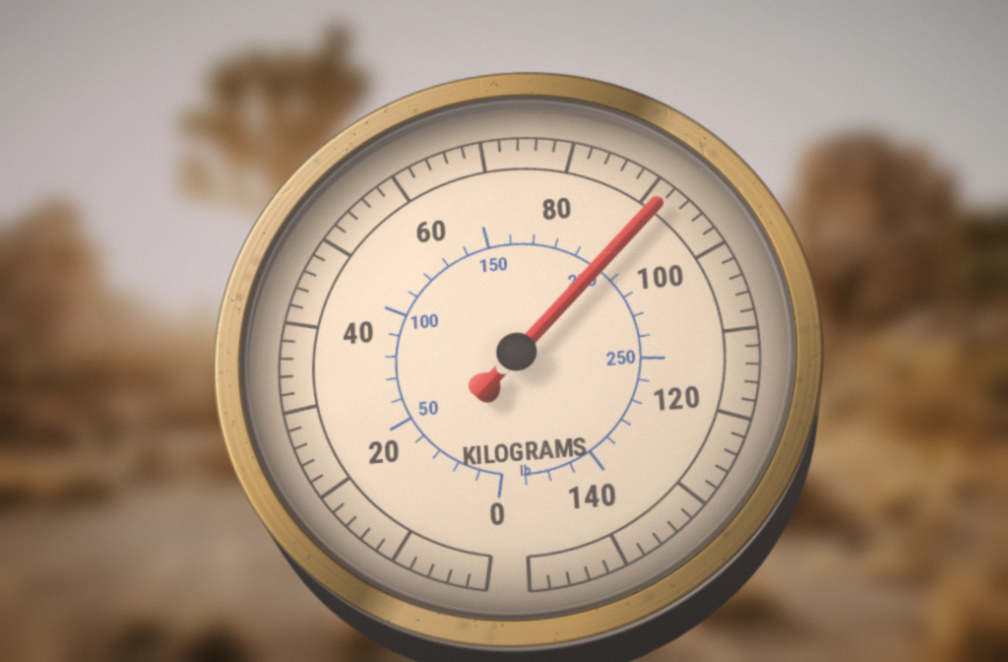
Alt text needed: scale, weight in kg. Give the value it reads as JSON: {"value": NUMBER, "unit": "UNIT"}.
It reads {"value": 92, "unit": "kg"}
